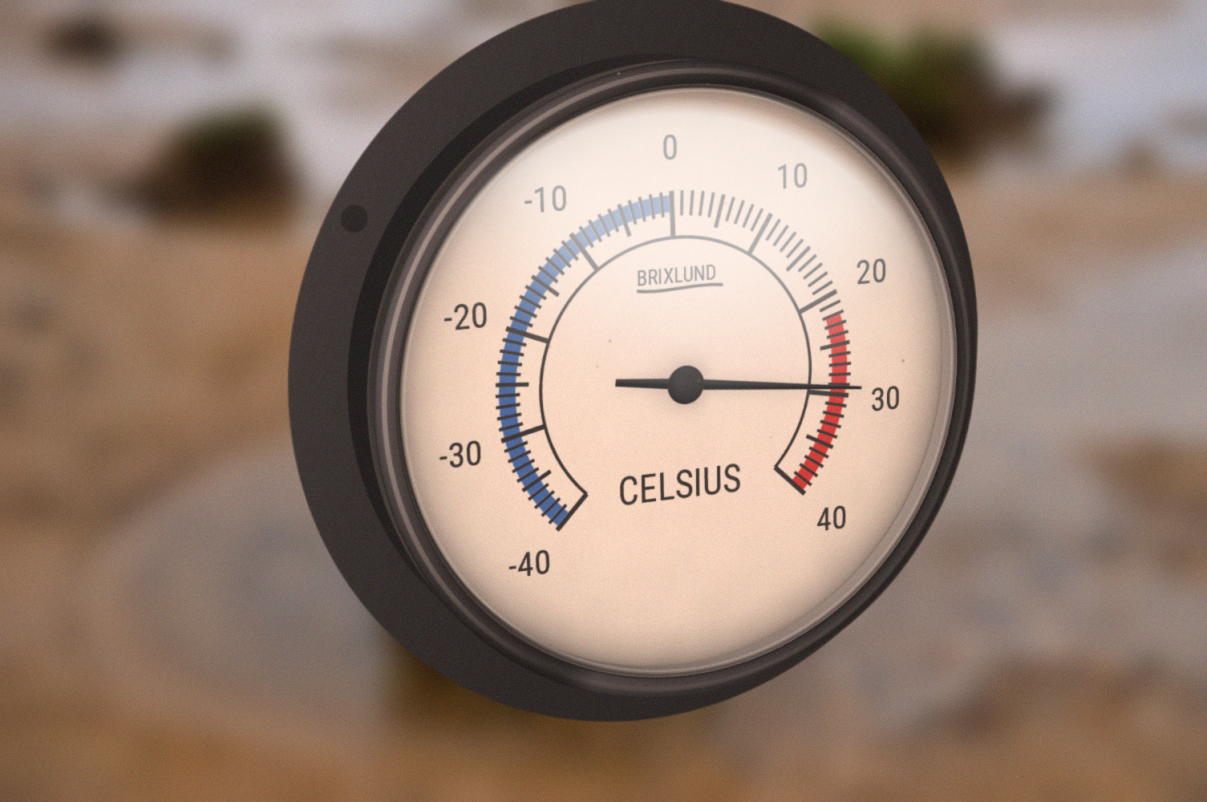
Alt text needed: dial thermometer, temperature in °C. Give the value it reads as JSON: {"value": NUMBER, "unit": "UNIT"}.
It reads {"value": 29, "unit": "°C"}
